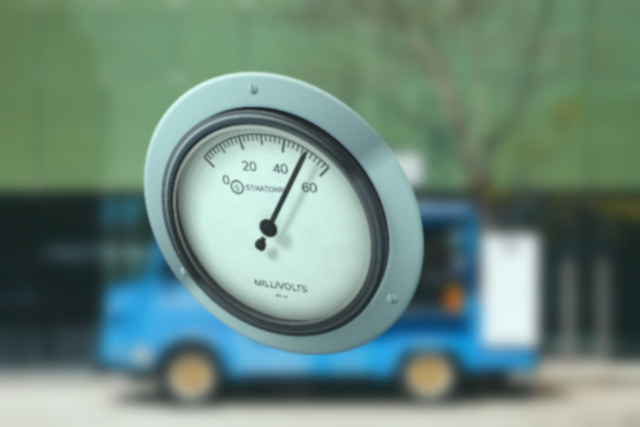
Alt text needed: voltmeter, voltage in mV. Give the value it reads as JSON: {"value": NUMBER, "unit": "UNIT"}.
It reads {"value": 50, "unit": "mV"}
